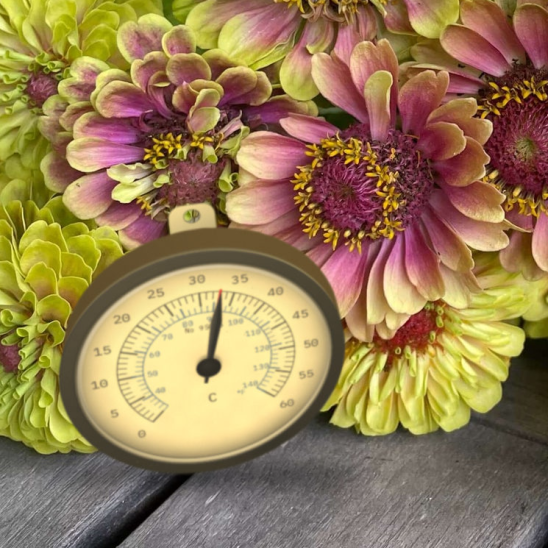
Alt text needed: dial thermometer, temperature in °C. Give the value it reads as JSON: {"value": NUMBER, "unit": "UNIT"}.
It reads {"value": 33, "unit": "°C"}
